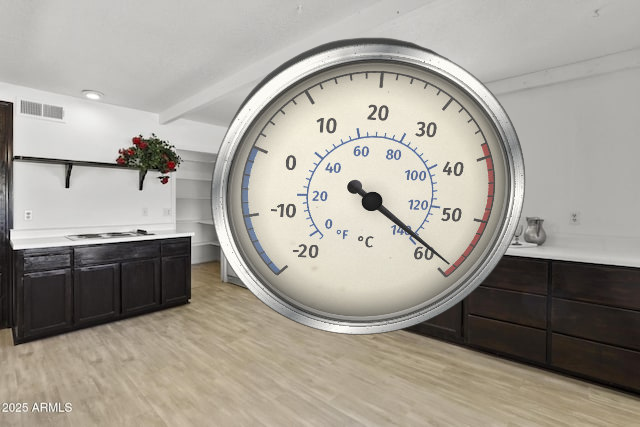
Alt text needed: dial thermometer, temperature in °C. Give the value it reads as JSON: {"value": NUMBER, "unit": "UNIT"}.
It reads {"value": 58, "unit": "°C"}
